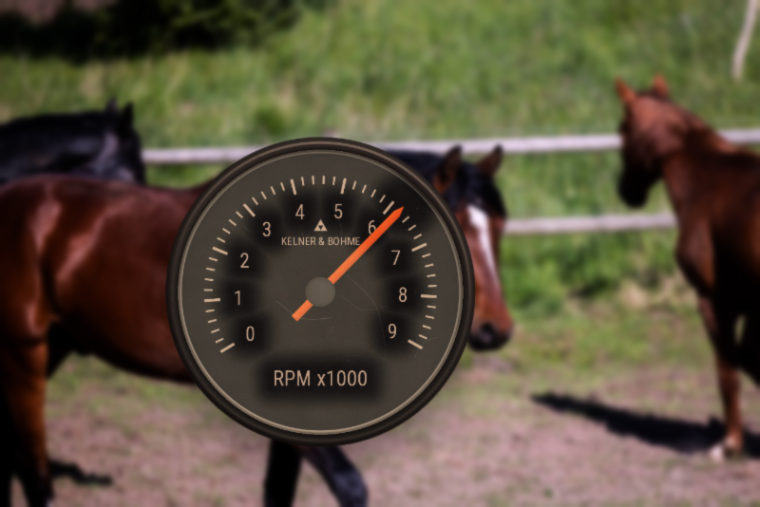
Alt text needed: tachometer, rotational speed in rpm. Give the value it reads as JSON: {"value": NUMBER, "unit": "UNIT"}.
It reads {"value": 6200, "unit": "rpm"}
